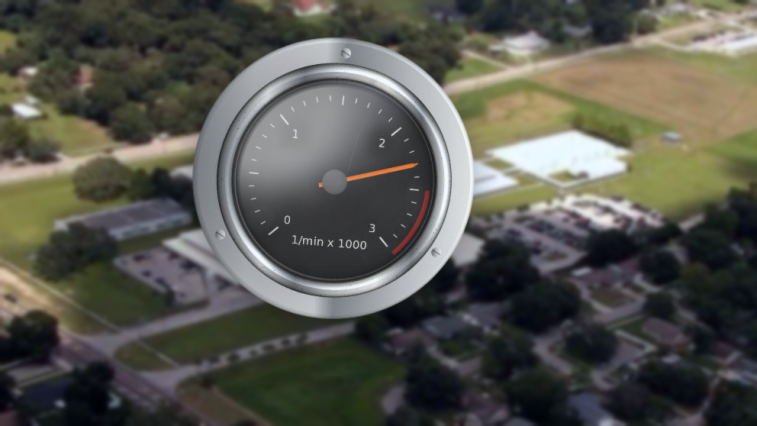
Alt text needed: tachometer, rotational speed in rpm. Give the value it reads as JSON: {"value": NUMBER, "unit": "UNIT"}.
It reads {"value": 2300, "unit": "rpm"}
